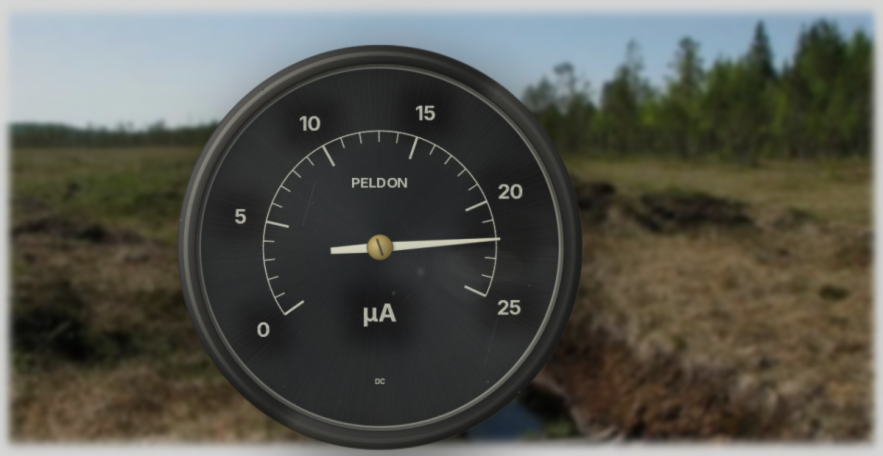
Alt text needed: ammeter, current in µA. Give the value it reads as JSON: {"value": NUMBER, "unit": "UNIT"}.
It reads {"value": 22, "unit": "µA"}
